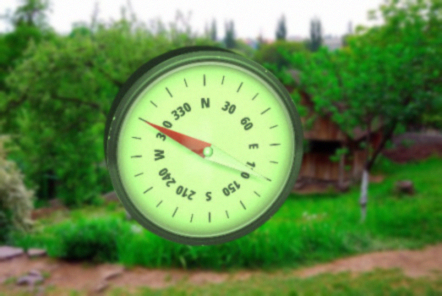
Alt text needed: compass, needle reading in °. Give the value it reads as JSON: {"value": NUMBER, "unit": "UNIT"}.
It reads {"value": 300, "unit": "°"}
